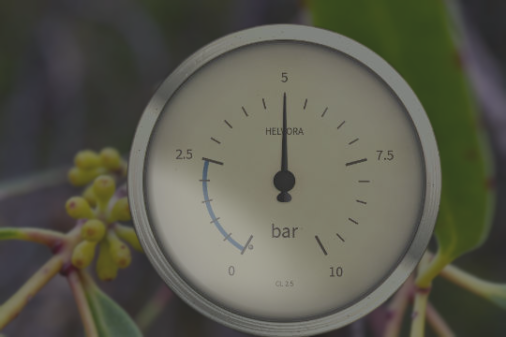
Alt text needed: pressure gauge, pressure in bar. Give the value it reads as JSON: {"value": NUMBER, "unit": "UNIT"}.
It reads {"value": 5, "unit": "bar"}
